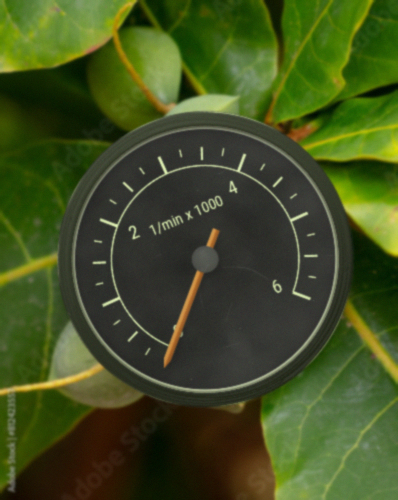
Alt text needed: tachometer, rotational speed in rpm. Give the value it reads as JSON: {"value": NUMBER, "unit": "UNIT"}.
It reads {"value": 0, "unit": "rpm"}
